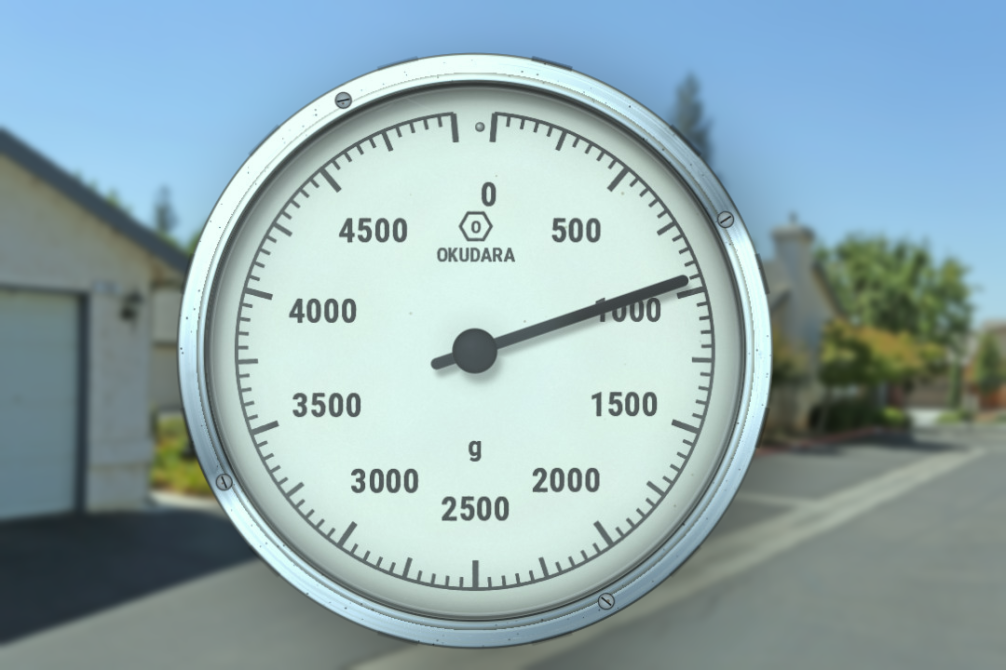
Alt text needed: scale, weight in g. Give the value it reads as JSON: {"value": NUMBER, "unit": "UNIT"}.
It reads {"value": 950, "unit": "g"}
